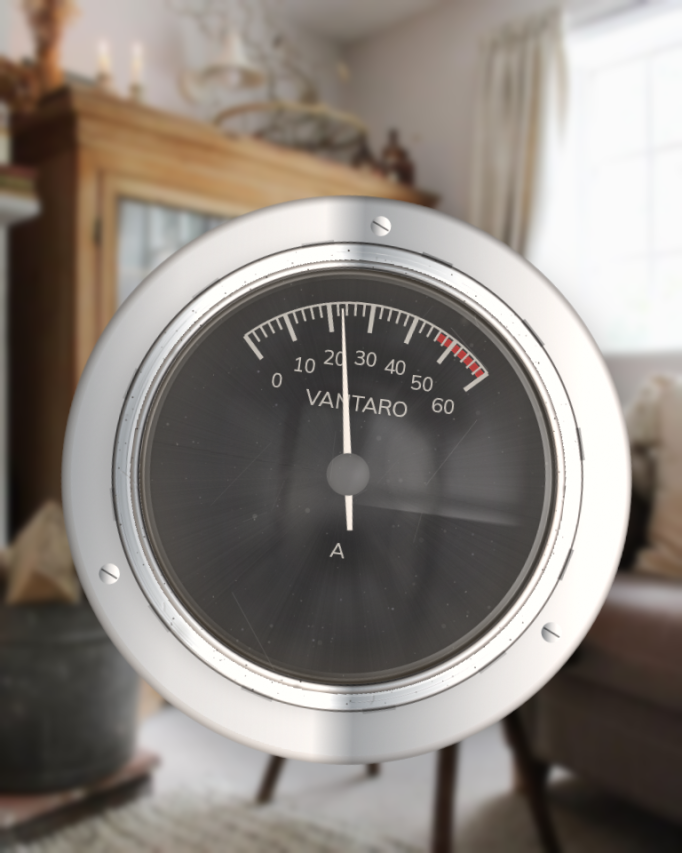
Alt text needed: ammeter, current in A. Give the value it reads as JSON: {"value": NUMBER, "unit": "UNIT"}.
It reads {"value": 23, "unit": "A"}
